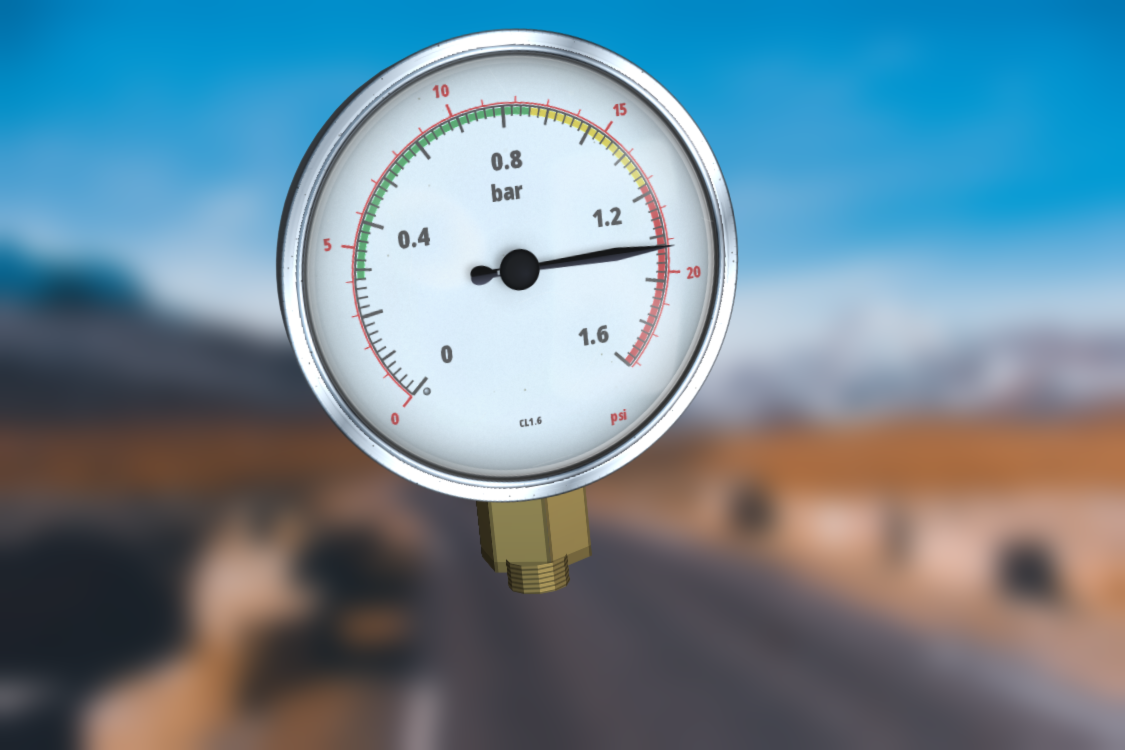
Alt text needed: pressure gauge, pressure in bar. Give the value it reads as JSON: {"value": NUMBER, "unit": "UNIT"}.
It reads {"value": 1.32, "unit": "bar"}
